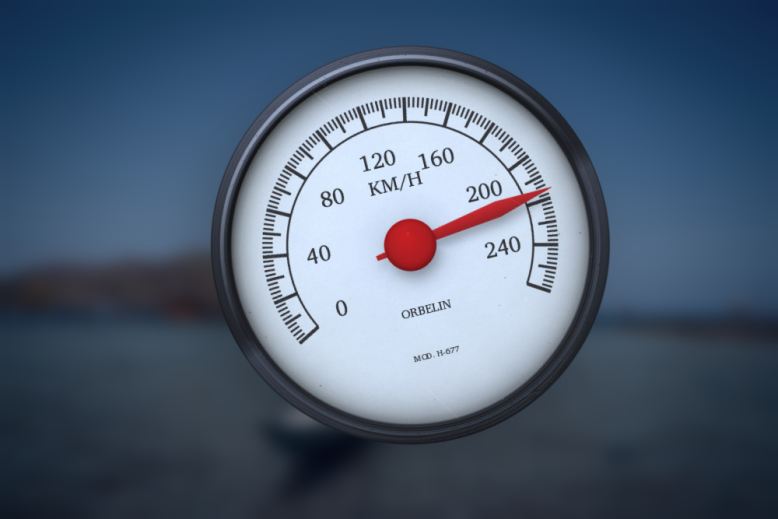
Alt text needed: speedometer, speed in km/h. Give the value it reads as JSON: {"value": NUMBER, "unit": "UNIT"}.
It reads {"value": 216, "unit": "km/h"}
